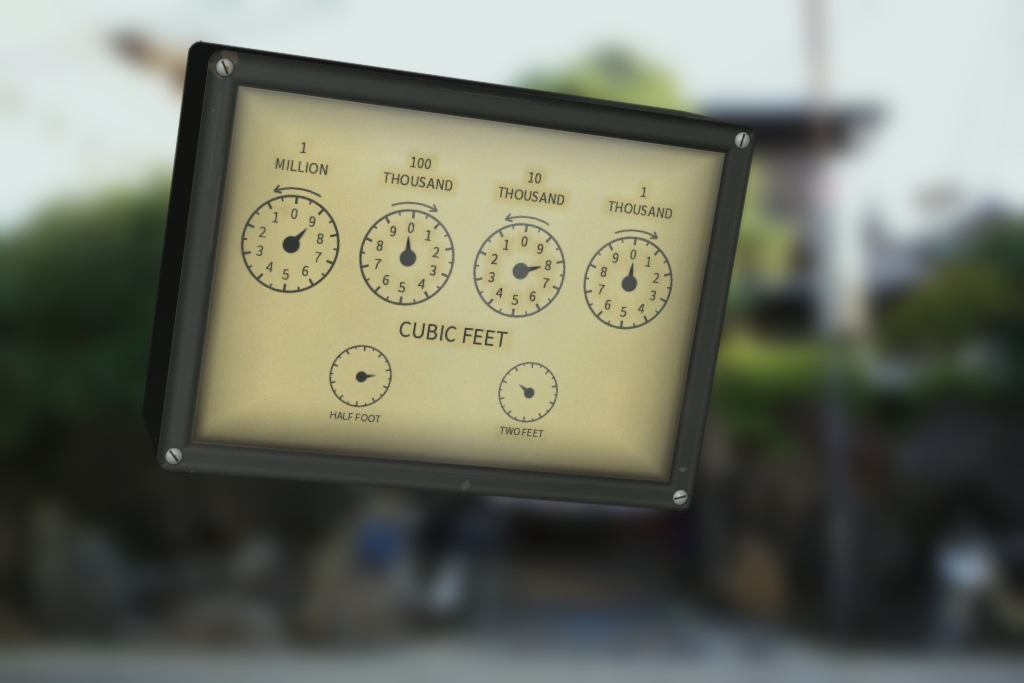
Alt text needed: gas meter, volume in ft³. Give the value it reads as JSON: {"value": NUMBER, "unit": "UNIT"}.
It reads {"value": 898000, "unit": "ft³"}
